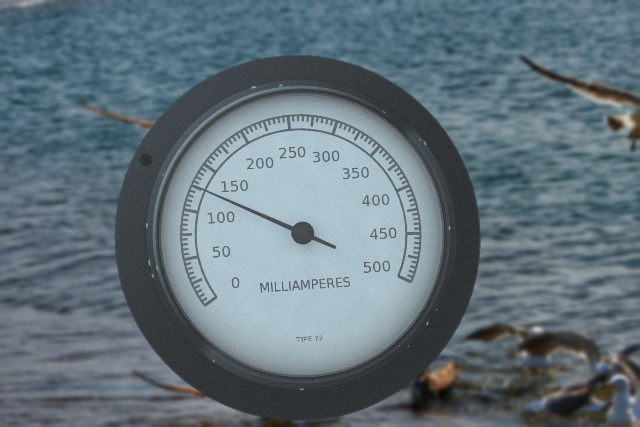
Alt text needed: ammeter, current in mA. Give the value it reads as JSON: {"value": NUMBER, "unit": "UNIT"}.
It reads {"value": 125, "unit": "mA"}
